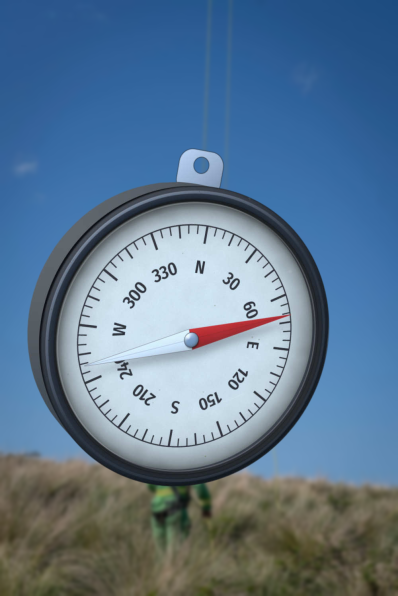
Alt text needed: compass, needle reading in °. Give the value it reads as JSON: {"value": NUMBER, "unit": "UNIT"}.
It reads {"value": 70, "unit": "°"}
